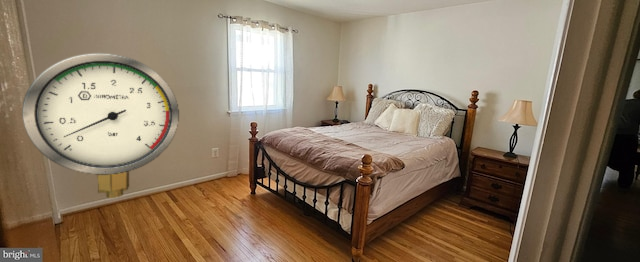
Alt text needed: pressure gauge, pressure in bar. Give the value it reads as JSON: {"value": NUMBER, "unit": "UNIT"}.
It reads {"value": 0.2, "unit": "bar"}
